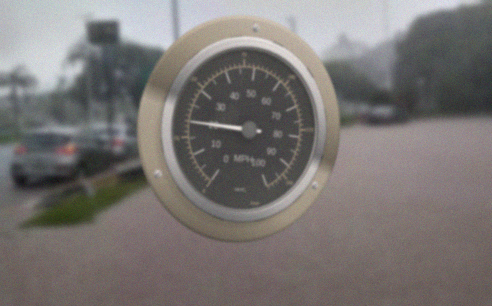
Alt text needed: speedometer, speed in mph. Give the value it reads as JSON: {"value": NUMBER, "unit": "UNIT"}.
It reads {"value": 20, "unit": "mph"}
